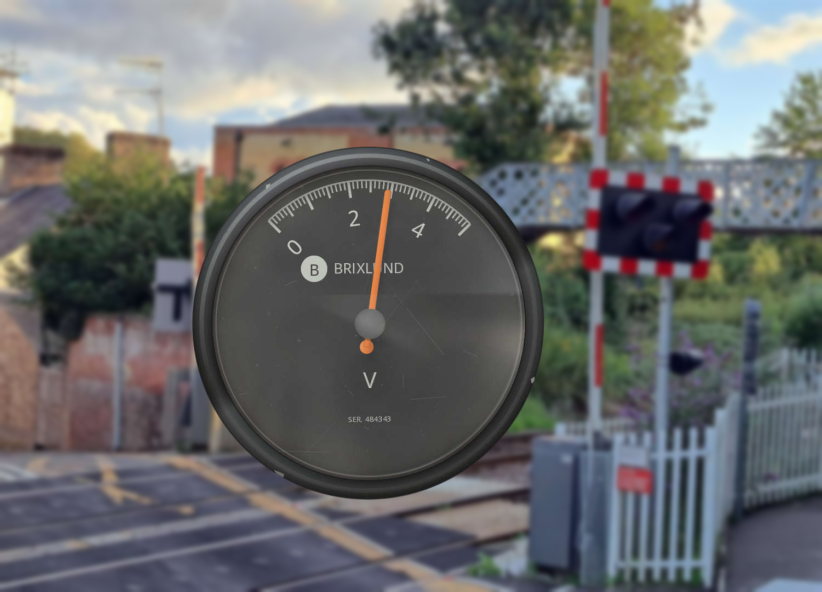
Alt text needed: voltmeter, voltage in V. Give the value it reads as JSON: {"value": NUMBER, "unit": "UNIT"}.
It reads {"value": 2.9, "unit": "V"}
